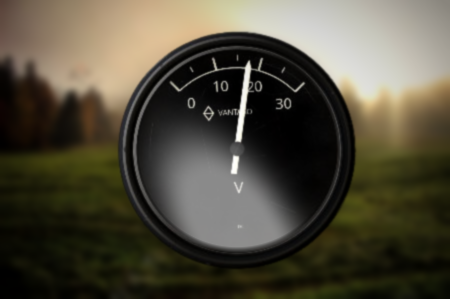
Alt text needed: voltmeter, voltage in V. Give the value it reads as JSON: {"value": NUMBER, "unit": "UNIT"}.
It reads {"value": 17.5, "unit": "V"}
